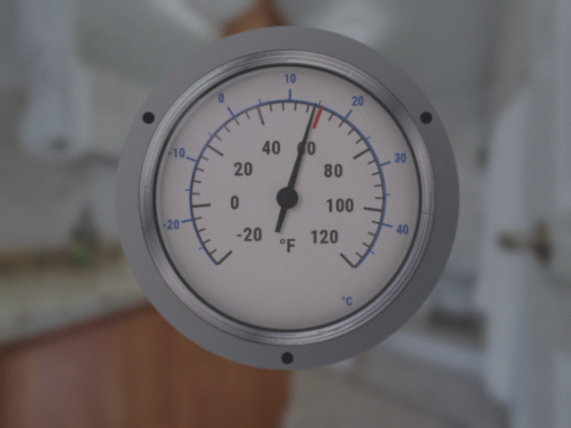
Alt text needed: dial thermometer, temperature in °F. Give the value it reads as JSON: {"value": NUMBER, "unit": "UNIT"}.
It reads {"value": 58, "unit": "°F"}
